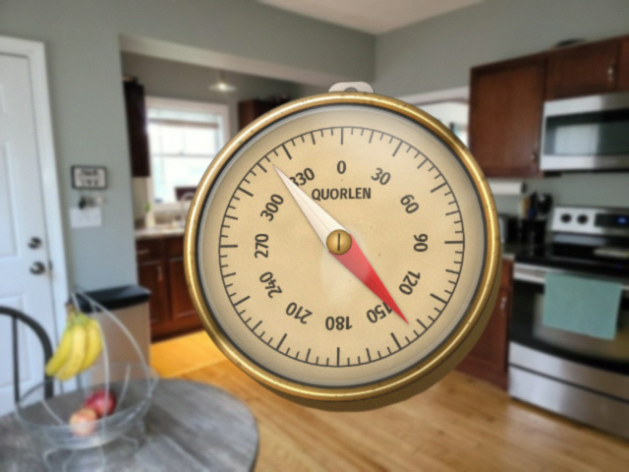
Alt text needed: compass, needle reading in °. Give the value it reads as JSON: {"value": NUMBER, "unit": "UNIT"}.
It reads {"value": 140, "unit": "°"}
